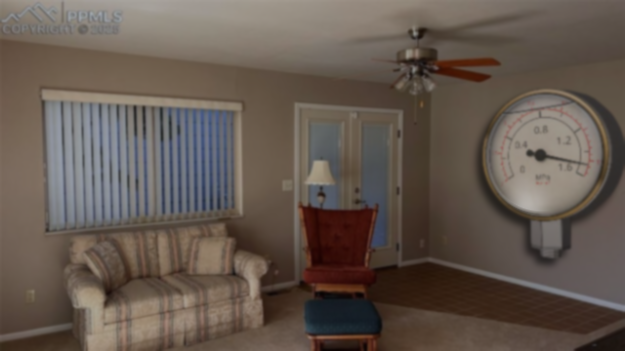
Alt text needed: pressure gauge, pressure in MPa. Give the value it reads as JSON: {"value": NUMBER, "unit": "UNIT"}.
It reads {"value": 1.5, "unit": "MPa"}
